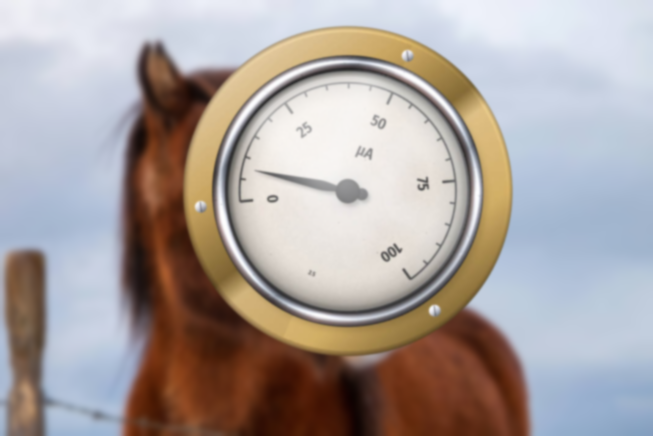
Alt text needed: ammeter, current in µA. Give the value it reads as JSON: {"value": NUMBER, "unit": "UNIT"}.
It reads {"value": 7.5, "unit": "µA"}
